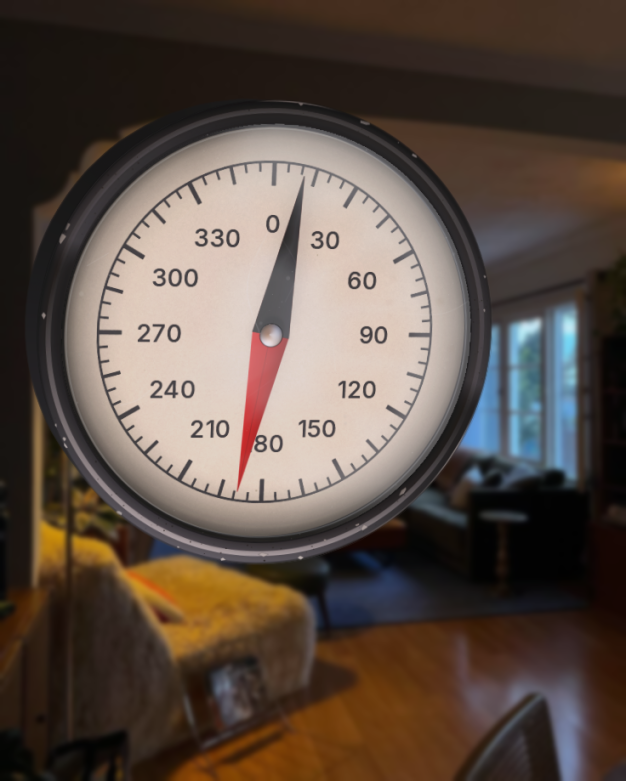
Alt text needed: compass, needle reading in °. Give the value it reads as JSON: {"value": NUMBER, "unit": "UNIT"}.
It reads {"value": 190, "unit": "°"}
